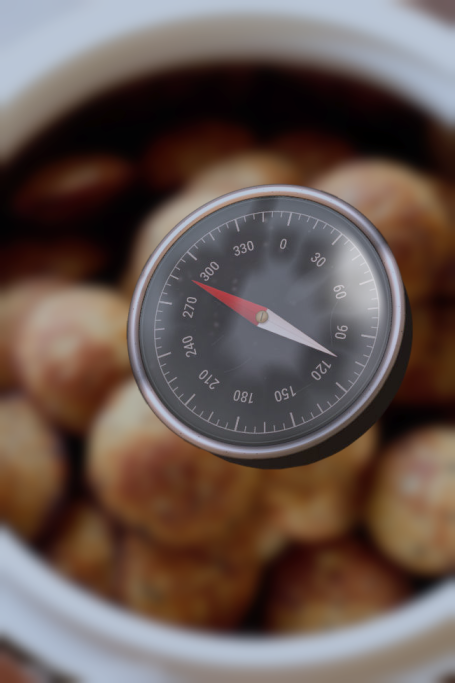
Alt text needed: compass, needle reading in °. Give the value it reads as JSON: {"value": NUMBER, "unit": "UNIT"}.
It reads {"value": 287.5, "unit": "°"}
